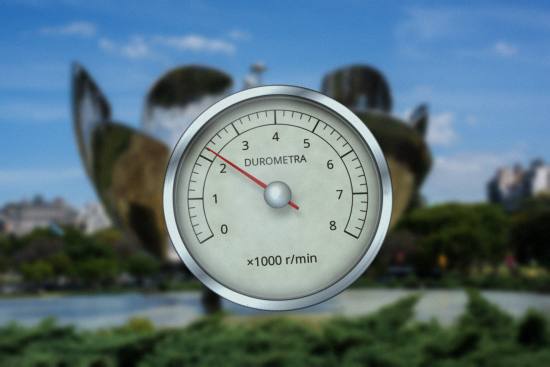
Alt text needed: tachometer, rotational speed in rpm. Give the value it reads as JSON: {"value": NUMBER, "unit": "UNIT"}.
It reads {"value": 2200, "unit": "rpm"}
